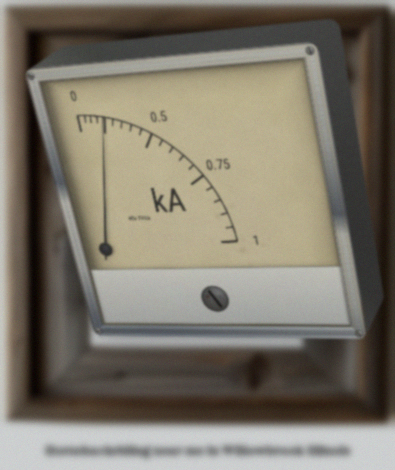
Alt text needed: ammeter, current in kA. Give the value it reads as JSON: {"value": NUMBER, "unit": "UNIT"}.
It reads {"value": 0.25, "unit": "kA"}
